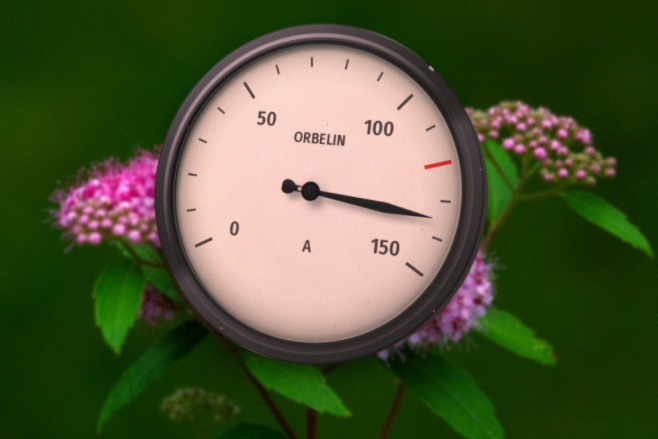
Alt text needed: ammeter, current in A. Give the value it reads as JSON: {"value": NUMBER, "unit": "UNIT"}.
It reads {"value": 135, "unit": "A"}
